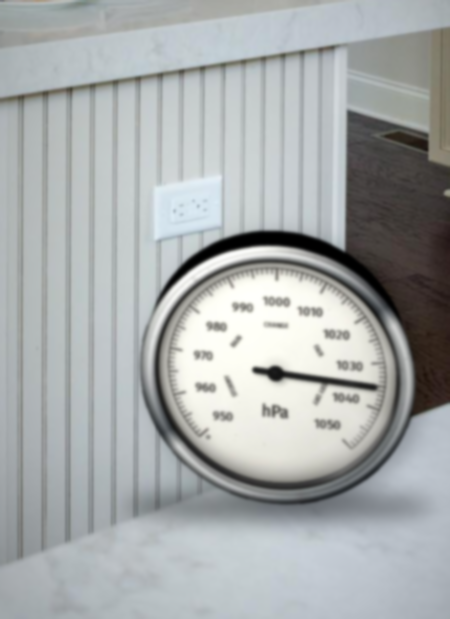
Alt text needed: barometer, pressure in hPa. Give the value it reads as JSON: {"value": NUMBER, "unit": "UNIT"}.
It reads {"value": 1035, "unit": "hPa"}
